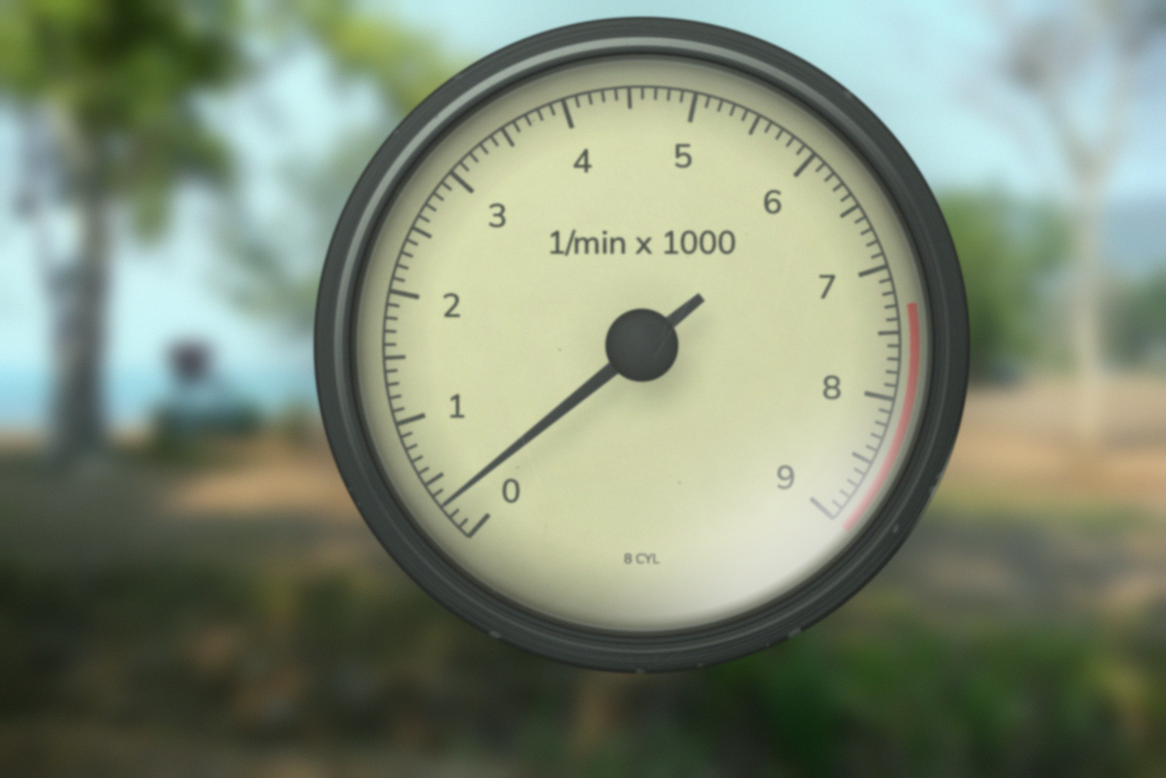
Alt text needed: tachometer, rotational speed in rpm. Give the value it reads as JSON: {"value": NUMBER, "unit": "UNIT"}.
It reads {"value": 300, "unit": "rpm"}
